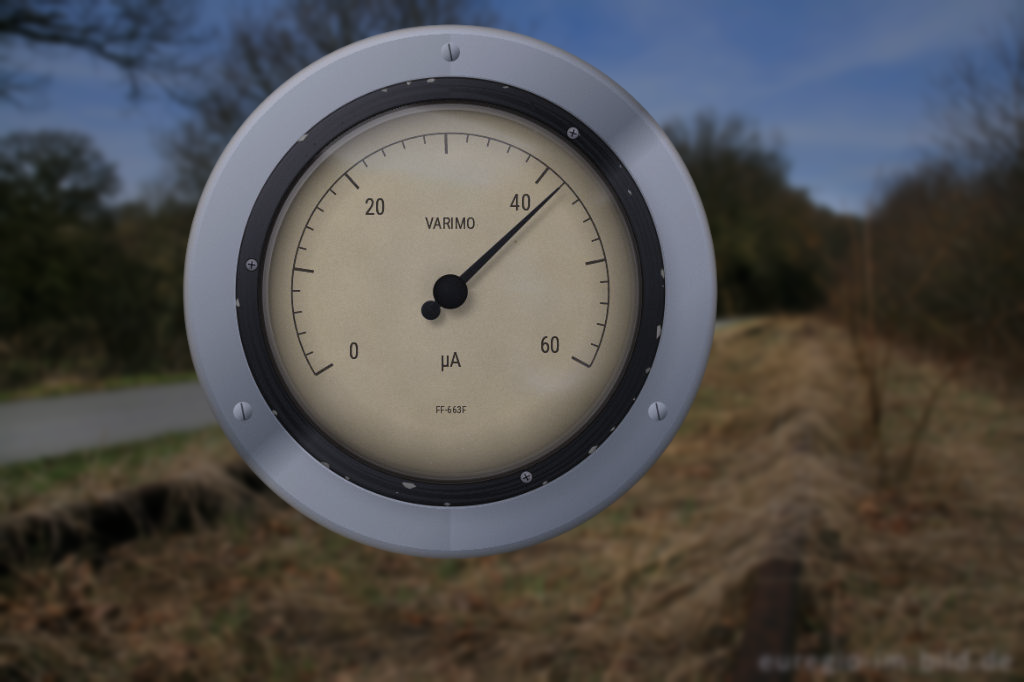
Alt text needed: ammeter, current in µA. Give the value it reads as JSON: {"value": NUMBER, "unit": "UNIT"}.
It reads {"value": 42, "unit": "µA"}
